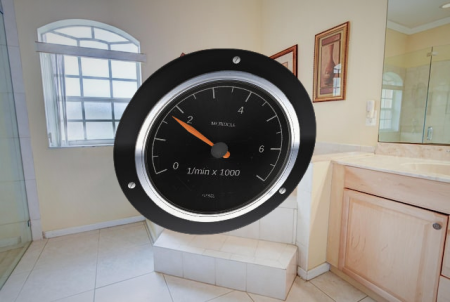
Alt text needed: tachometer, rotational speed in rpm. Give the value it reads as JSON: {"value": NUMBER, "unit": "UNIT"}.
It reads {"value": 1750, "unit": "rpm"}
